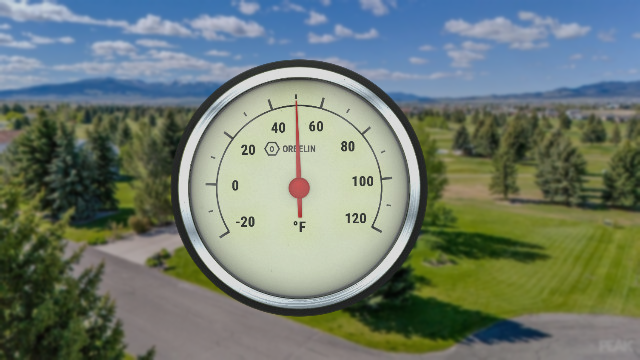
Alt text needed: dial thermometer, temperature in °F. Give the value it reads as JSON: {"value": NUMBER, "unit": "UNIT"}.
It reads {"value": 50, "unit": "°F"}
